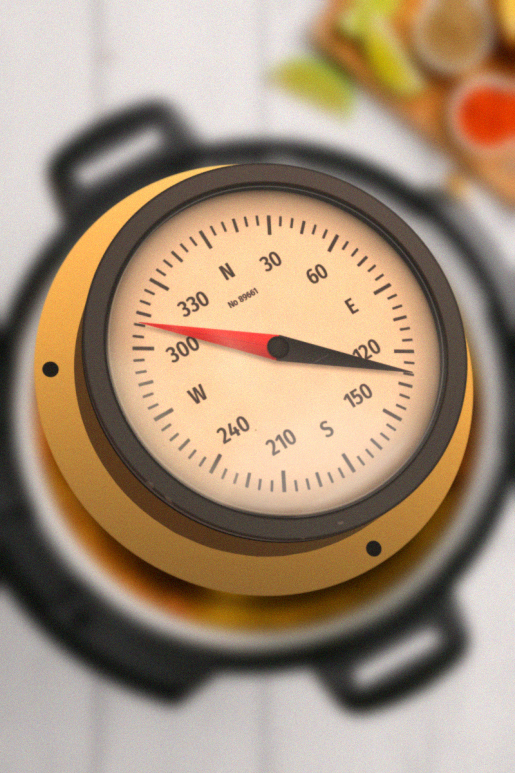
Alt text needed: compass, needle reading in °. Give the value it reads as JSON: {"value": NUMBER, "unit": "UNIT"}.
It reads {"value": 310, "unit": "°"}
